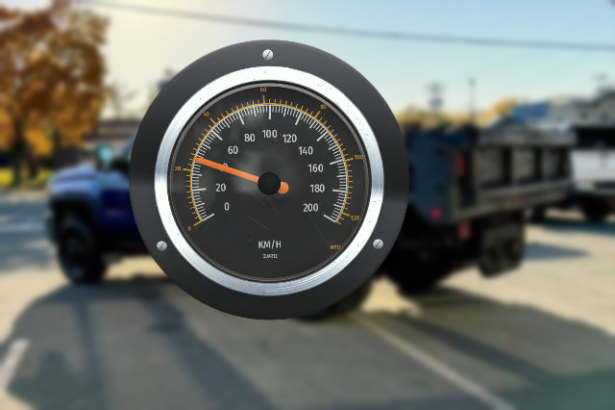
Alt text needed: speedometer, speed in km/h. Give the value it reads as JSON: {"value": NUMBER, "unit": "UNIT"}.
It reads {"value": 40, "unit": "km/h"}
